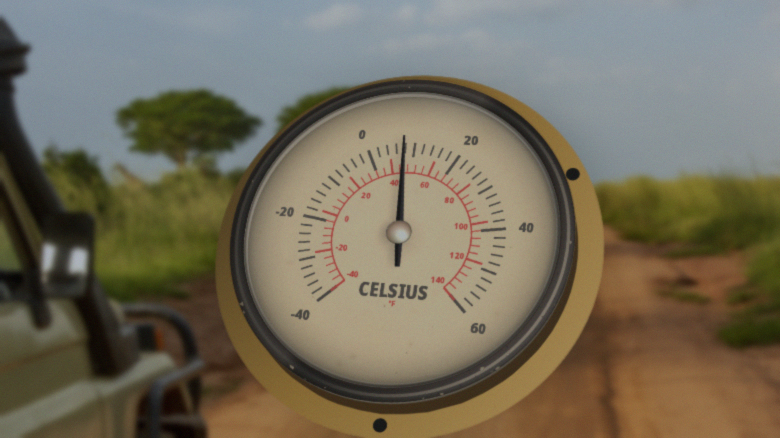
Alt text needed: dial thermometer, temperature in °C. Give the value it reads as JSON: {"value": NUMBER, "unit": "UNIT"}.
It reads {"value": 8, "unit": "°C"}
